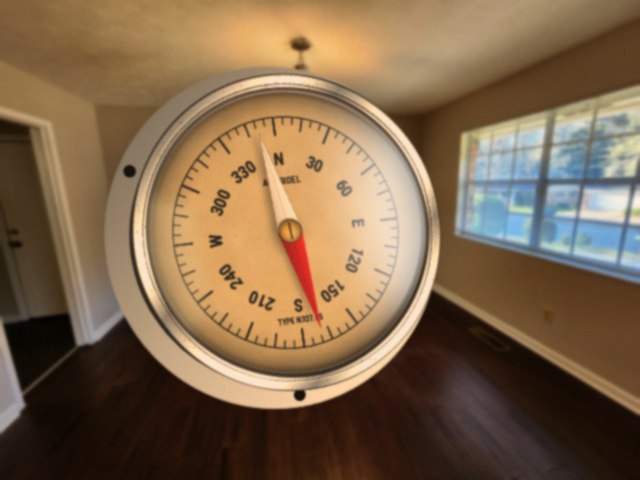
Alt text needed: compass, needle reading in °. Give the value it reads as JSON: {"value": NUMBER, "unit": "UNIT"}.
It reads {"value": 170, "unit": "°"}
